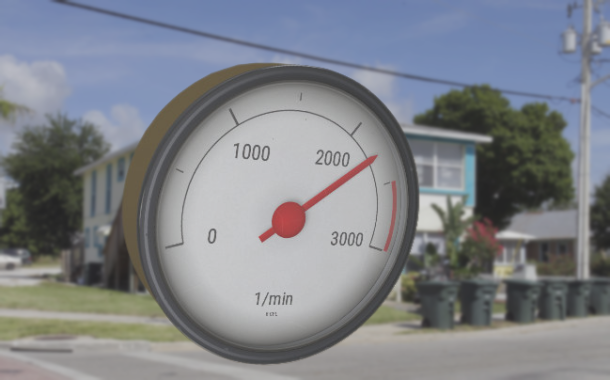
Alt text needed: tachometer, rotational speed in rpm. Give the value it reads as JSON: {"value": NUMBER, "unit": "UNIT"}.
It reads {"value": 2250, "unit": "rpm"}
